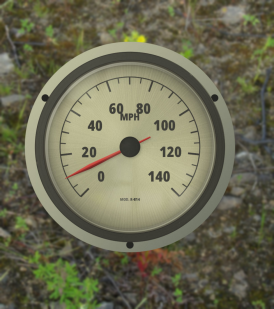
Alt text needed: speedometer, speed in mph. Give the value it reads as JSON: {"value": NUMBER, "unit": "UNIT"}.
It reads {"value": 10, "unit": "mph"}
